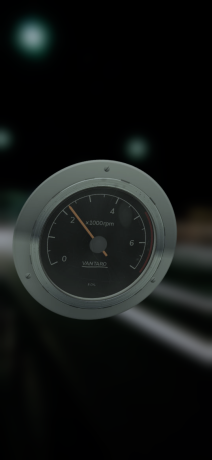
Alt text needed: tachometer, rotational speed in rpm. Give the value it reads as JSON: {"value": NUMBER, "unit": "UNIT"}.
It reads {"value": 2250, "unit": "rpm"}
